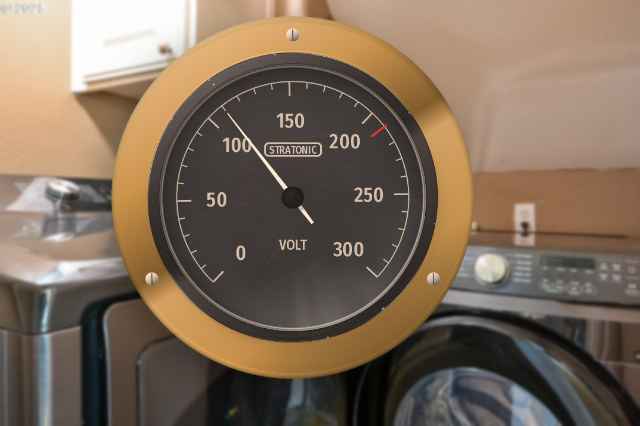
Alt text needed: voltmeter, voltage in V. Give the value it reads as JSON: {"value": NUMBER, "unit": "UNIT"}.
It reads {"value": 110, "unit": "V"}
